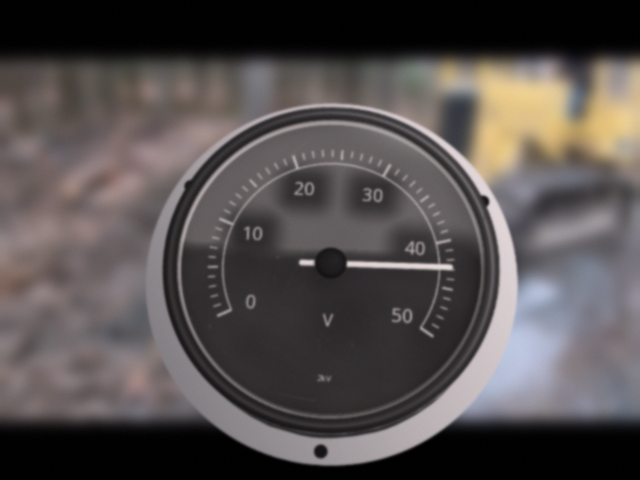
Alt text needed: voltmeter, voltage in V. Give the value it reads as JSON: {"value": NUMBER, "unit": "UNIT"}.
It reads {"value": 43, "unit": "V"}
